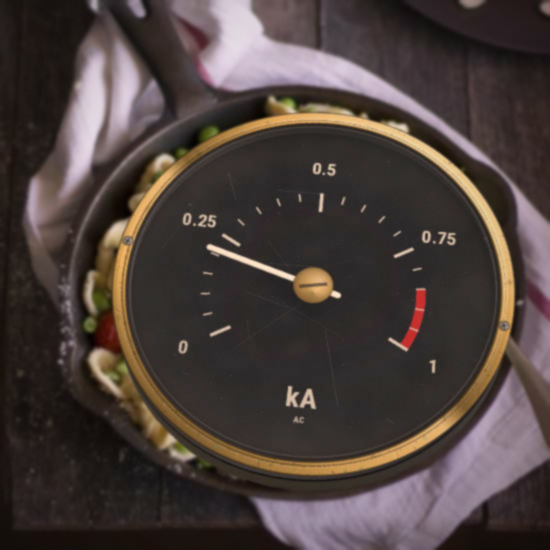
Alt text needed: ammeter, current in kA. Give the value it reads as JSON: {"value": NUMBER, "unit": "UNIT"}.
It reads {"value": 0.2, "unit": "kA"}
